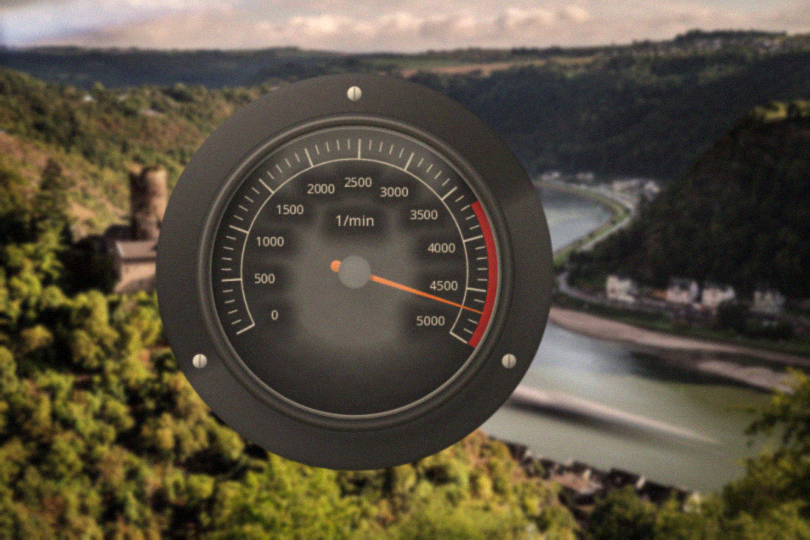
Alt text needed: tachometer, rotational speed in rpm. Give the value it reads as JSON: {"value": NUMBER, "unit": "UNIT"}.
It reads {"value": 4700, "unit": "rpm"}
